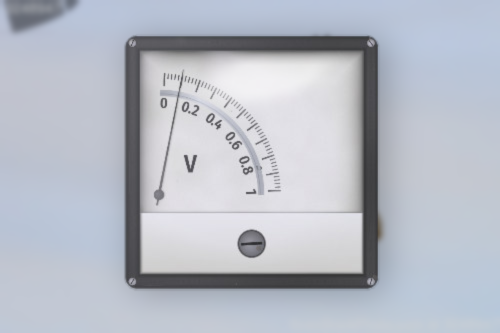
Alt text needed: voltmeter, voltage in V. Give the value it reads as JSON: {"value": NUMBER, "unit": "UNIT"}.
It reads {"value": 0.1, "unit": "V"}
